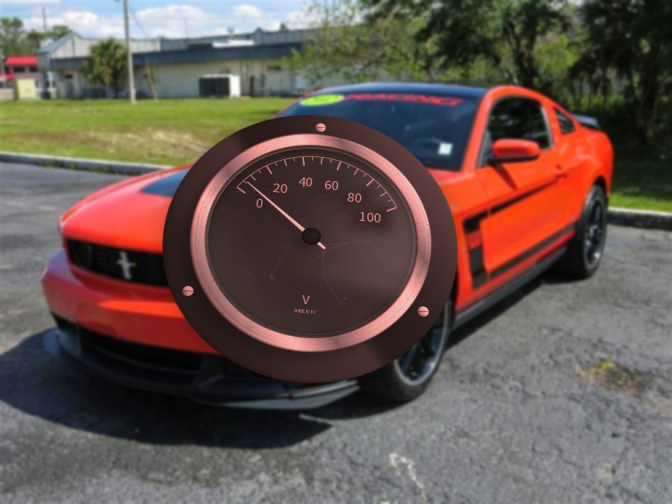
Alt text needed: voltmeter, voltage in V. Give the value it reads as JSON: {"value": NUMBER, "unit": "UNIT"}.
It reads {"value": 5, "unit": "V"}
